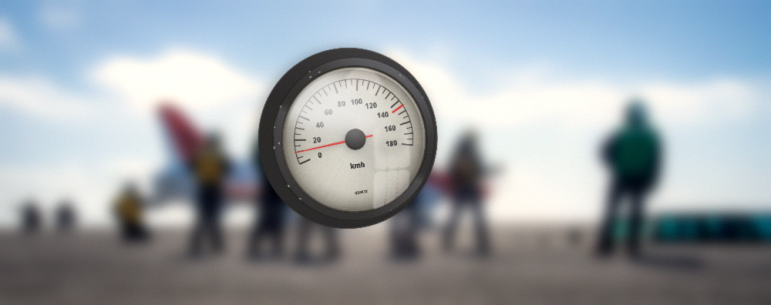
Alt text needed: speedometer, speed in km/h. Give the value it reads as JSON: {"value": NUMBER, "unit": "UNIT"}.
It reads {"value": 10, "unit": "km/h"}
